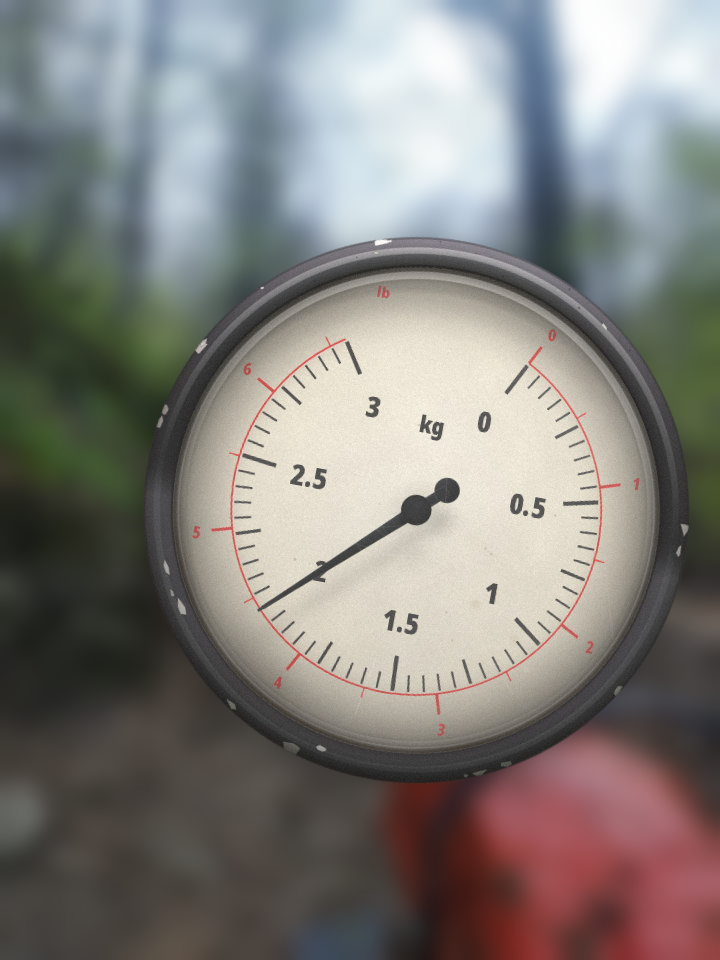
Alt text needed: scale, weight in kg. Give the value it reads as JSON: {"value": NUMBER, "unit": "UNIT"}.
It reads {"value": 2, "unit": "kg"}
